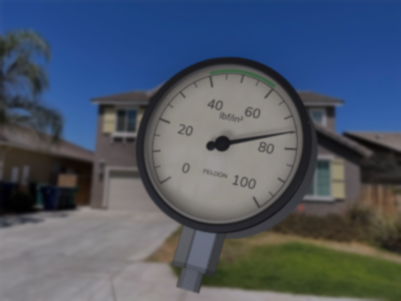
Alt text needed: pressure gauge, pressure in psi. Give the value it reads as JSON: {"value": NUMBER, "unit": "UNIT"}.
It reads {"value": 75, "unit": "psi"}
